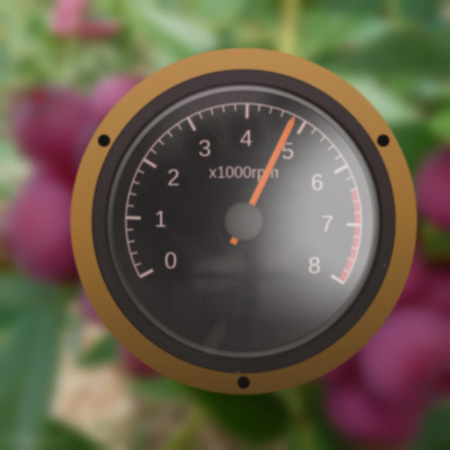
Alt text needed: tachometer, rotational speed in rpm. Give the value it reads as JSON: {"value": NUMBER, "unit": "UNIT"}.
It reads {"value": 4800, "unit": "rpm"}
